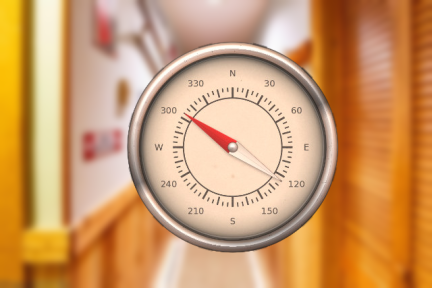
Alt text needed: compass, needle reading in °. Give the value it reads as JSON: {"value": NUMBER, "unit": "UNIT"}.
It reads {"value": 305, "unit": "°"}
